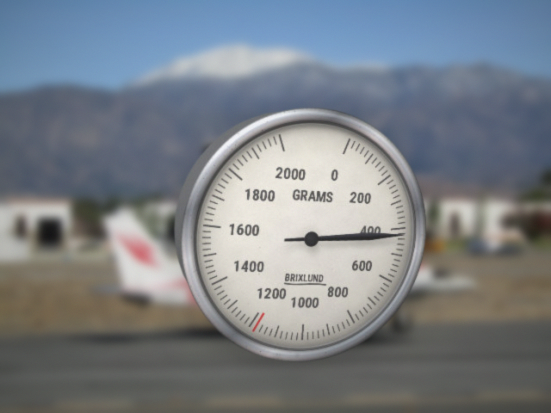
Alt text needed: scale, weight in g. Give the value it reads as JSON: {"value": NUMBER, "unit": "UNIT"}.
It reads {"value": 420, "unit": "g"}
